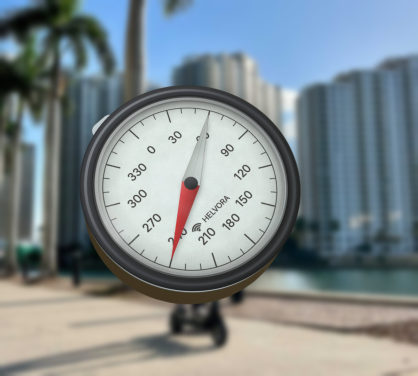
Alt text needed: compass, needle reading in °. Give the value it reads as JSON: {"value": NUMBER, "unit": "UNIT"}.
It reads {"value": 240, "unit": "°"}
